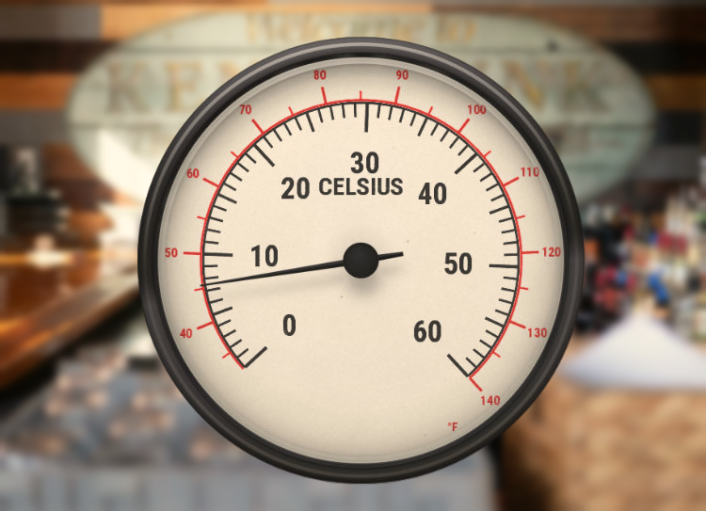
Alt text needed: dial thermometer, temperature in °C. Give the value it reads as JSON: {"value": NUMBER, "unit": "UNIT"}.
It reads {"value": 7.5, "unit": "°C"}
